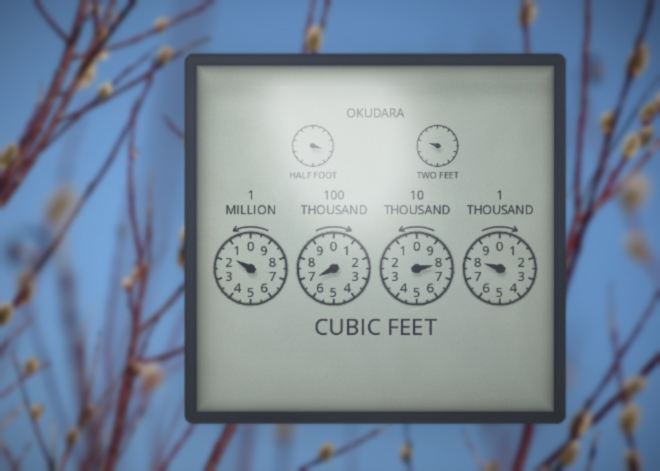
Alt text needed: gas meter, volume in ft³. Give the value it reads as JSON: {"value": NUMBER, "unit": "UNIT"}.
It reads {"value": 167800, "unit": "ft³"}
